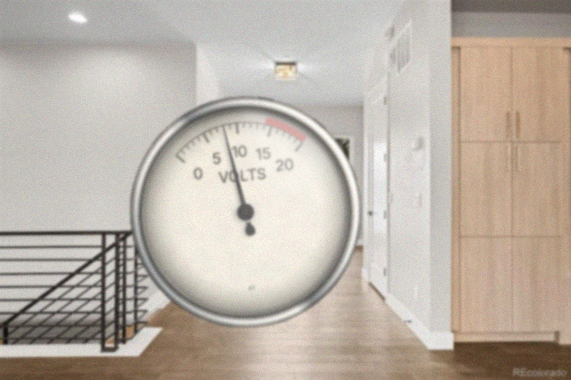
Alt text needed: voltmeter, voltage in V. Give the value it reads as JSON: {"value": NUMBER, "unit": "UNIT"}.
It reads {"value": 8, "unit": "V"}
